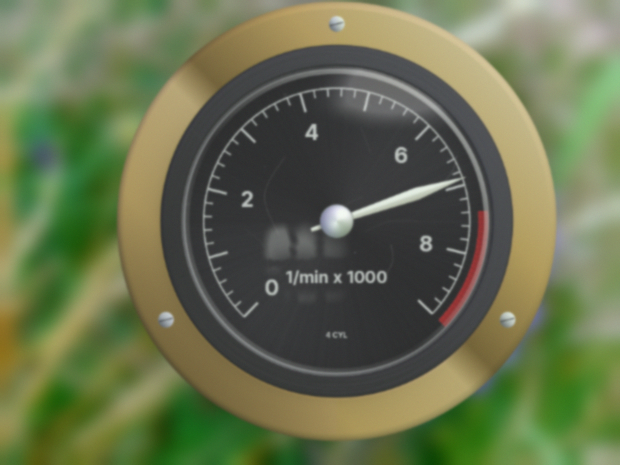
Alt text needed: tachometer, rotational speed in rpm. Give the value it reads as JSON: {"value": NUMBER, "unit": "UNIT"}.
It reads {"value": 6900, "unit": "rpm"}
